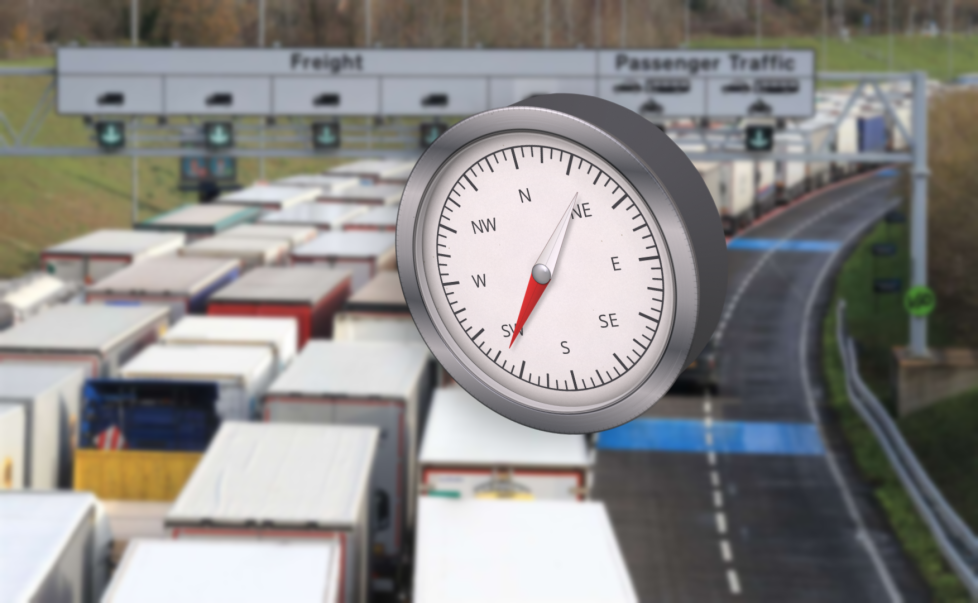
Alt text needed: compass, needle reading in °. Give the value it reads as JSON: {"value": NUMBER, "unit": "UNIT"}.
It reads {"value": 220, "unit": "°"}
